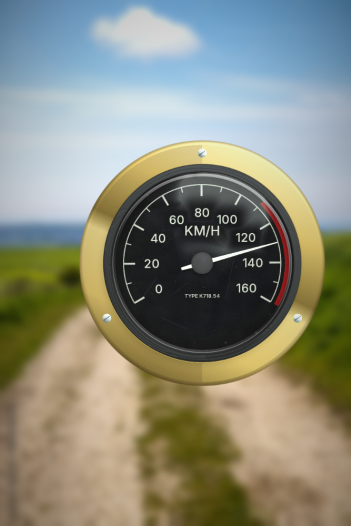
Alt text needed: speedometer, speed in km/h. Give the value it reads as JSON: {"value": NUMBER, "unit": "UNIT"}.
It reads {"value": 130, "unit": "km/h"}
